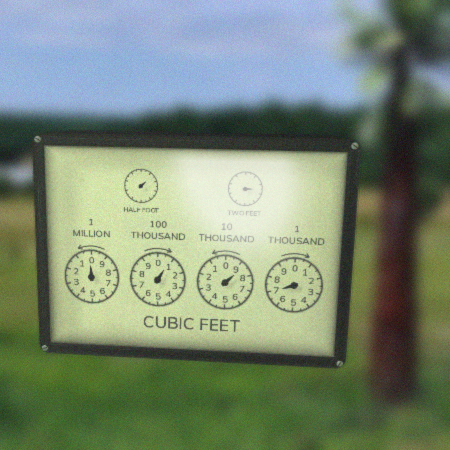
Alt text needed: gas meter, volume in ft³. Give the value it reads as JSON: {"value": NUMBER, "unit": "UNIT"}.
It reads {"value": 8700, "unit": "ft³"}
